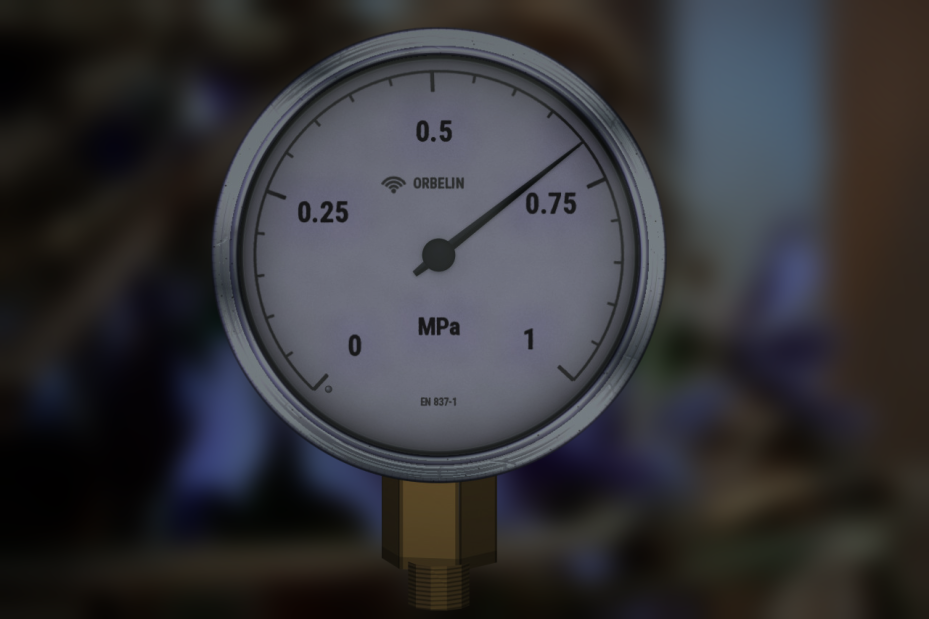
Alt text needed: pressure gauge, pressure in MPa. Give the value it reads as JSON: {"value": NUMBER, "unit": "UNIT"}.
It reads {"value": 0.7, "unit": "MPa"}
